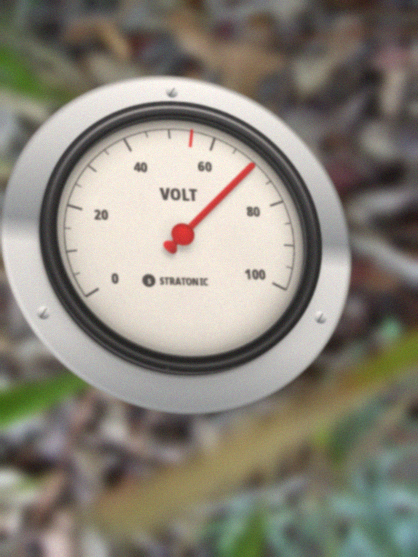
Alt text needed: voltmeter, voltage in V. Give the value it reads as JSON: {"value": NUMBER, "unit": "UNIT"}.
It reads {"value": 70, "unit": "V"}
